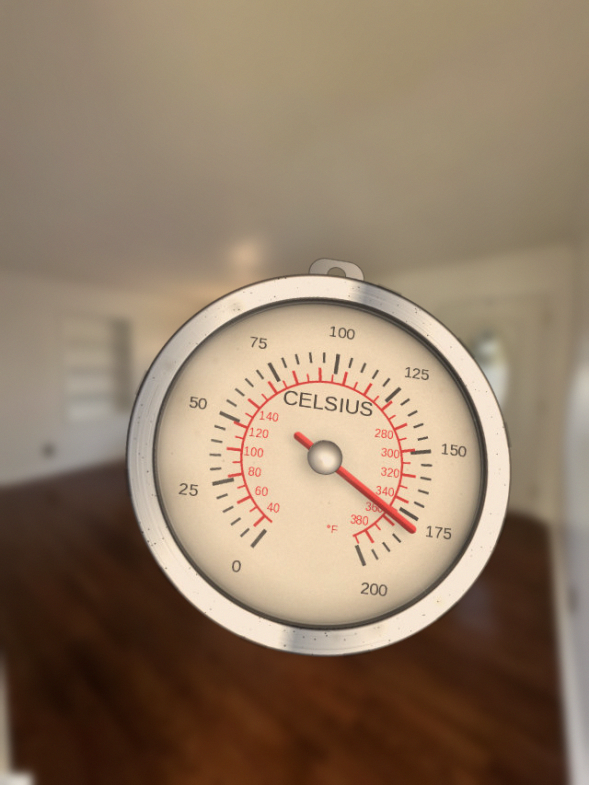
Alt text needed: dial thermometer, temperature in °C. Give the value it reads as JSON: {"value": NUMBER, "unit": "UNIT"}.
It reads {"value": 180, "unit": "°C"}
